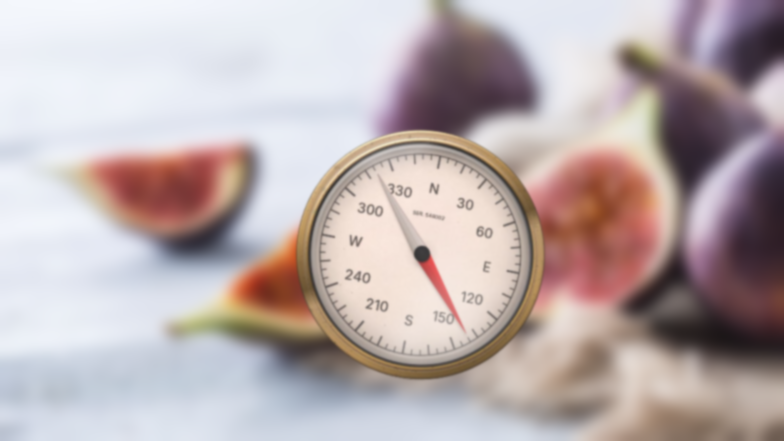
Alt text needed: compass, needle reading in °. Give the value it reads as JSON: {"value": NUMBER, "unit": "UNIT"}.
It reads {"value": 140, "unit": "°"}
